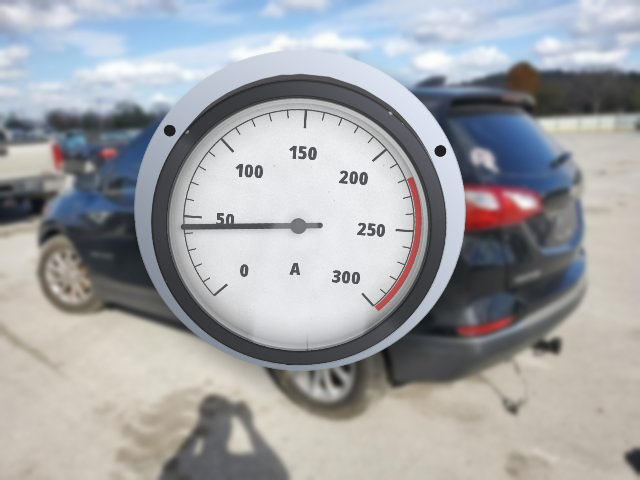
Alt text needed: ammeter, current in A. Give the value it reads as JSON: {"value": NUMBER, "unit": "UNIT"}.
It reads {"value": 45, "unit": "A"}
